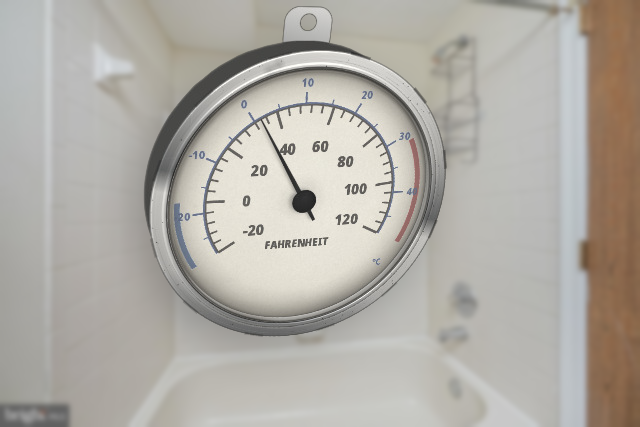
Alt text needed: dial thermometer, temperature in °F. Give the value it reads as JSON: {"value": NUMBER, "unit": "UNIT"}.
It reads {"value": 34, "unit": "°F"}
